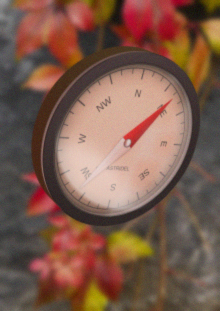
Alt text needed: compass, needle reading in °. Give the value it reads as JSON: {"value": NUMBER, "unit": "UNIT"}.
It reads {"value": 40, "unit": "°"}
